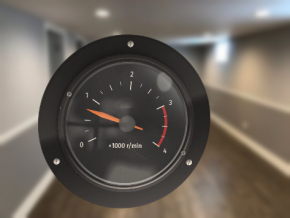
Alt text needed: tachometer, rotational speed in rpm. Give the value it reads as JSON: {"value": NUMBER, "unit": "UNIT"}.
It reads {"value": 750, "unit": "rpm"}
